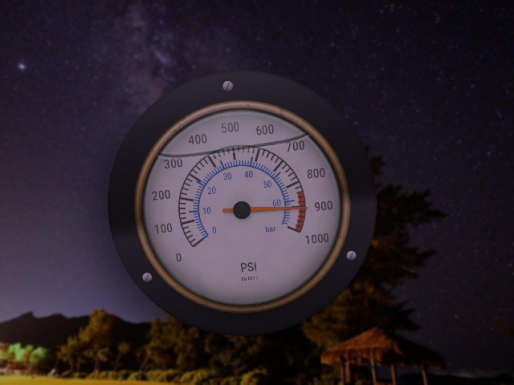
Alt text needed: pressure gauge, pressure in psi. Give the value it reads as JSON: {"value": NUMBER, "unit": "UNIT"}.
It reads {"value": 900, "unit": "psi"}
